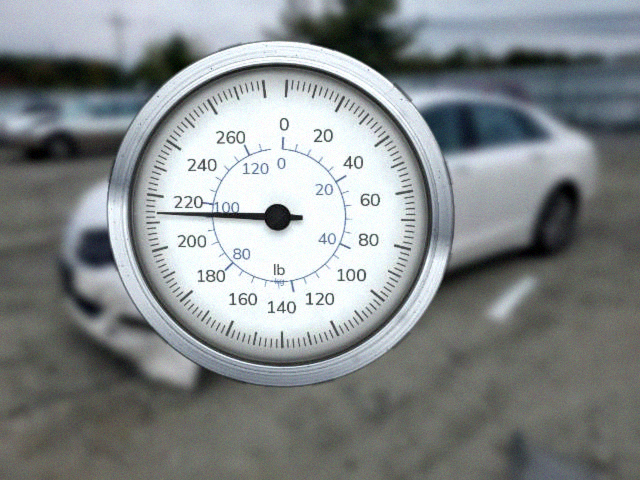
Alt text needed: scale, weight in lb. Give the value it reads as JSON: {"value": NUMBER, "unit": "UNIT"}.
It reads {"value": 214, "unit": "lb"}
